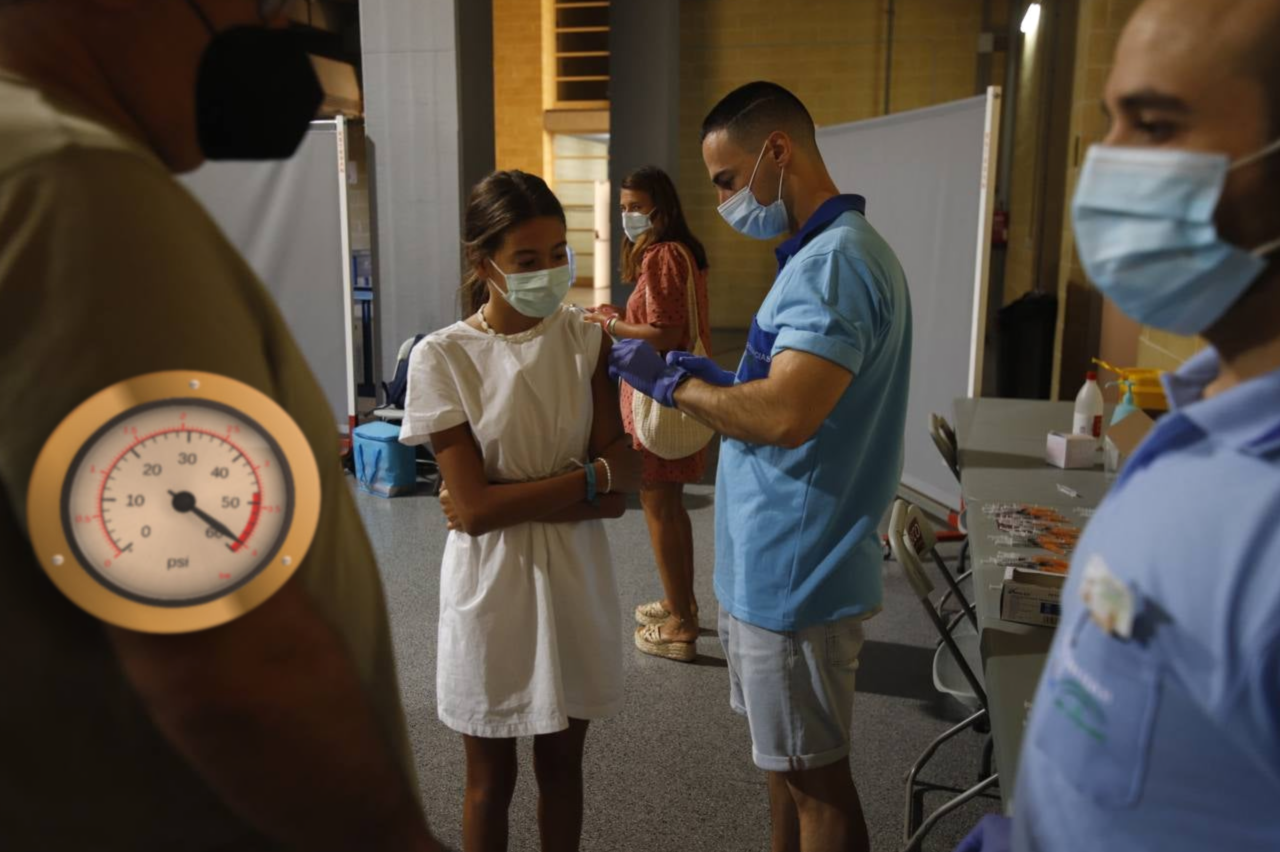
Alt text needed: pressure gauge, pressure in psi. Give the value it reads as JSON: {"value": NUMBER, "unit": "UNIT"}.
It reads {"value": 58, "unit": "psi"}
